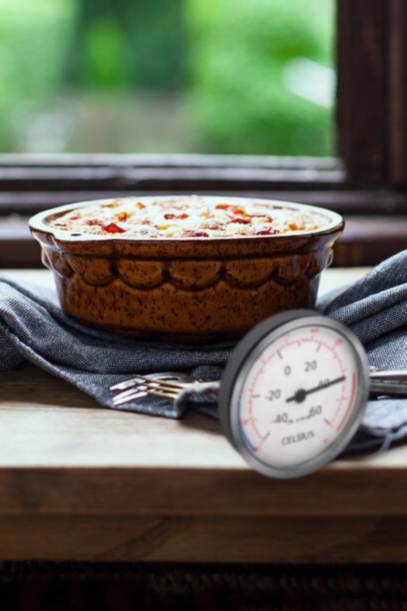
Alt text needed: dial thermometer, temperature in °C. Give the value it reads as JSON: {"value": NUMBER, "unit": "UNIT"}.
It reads {"value": 40, "unit": "°C"}
